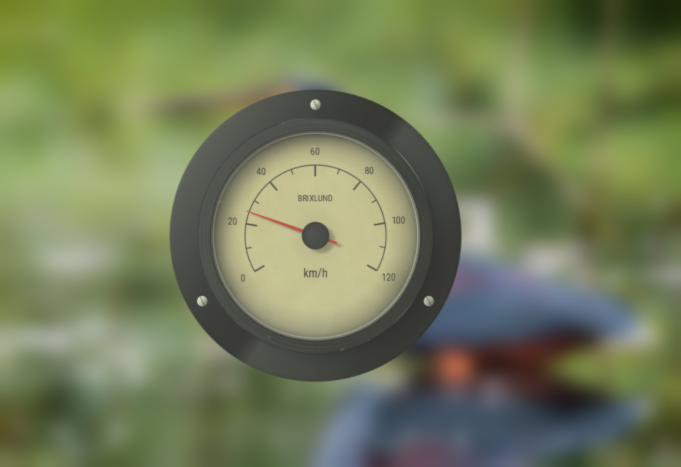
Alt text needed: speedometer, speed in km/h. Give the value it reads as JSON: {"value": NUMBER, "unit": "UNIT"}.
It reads {"value": 25, "unit": "km/h"}
